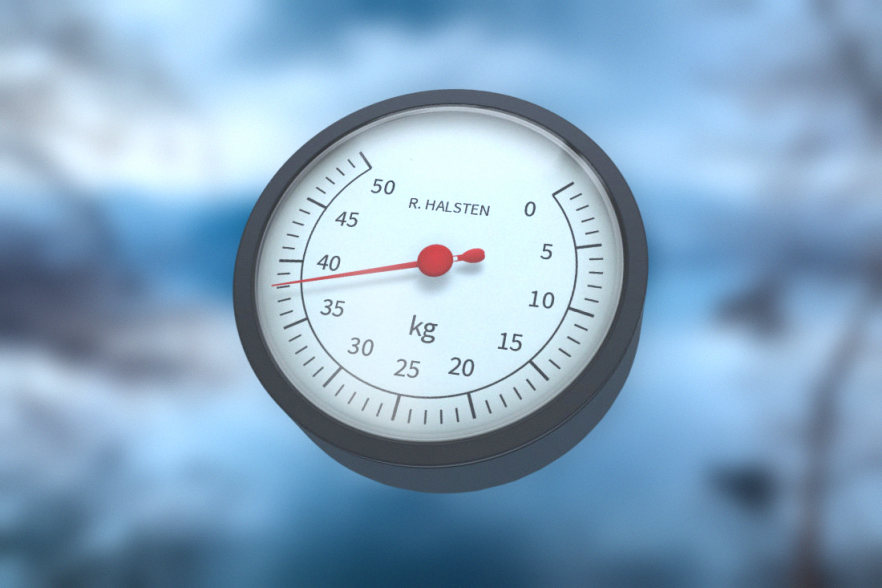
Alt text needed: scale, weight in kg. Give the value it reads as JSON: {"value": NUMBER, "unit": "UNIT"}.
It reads {"value": 38, "unit": "kg"}
